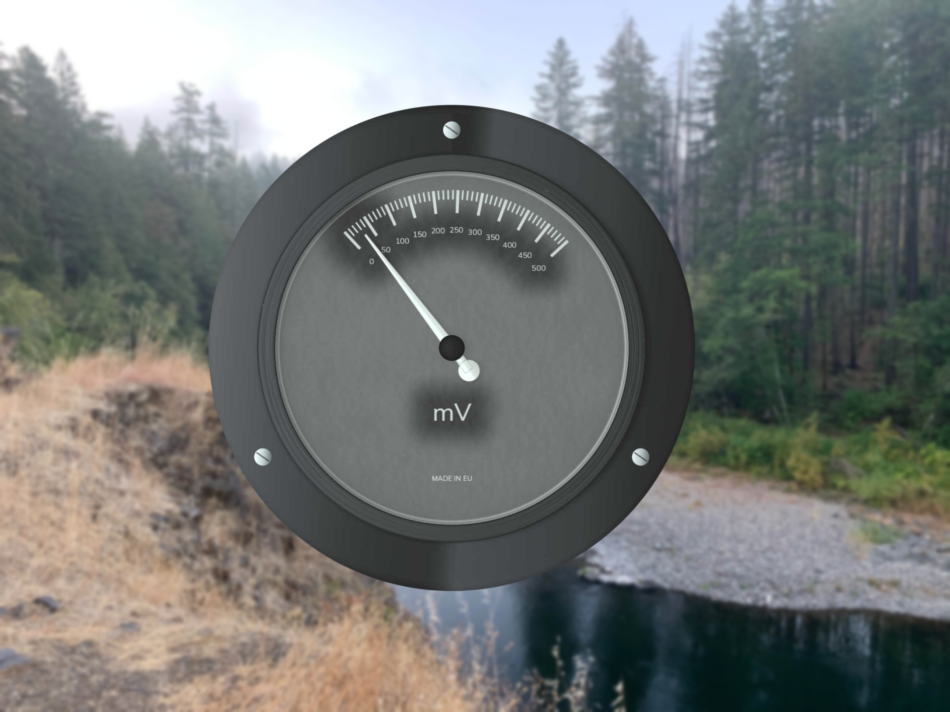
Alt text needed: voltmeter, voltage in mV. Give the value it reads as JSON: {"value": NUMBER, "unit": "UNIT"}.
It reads {"value": 30, "unit": "mV"}
